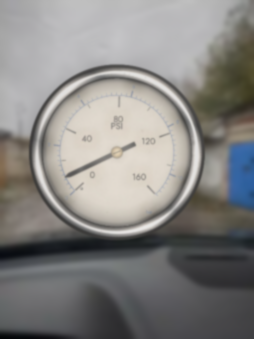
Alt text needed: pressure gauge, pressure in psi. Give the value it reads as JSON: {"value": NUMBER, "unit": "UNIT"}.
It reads {"value": 10, "unit": "psi"}
